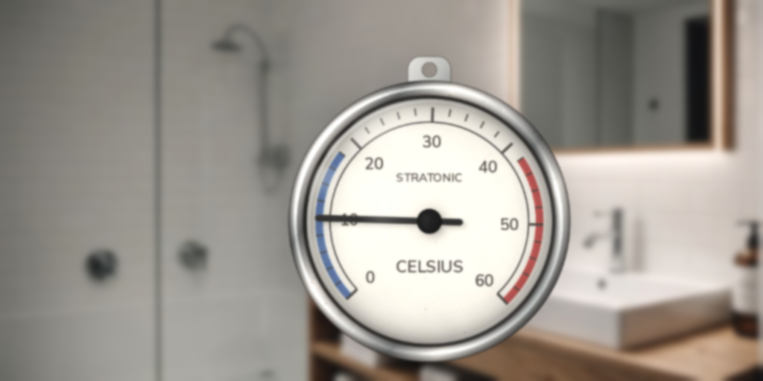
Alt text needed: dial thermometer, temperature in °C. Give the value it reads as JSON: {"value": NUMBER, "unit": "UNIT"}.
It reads {"value": 10, "unit": "°C"}
